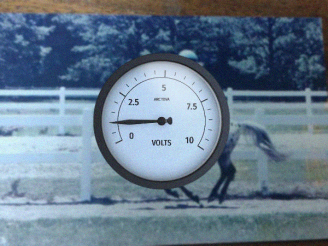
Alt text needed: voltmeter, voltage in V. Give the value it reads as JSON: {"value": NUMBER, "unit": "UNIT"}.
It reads {"value": 1, "unit": "V"}
